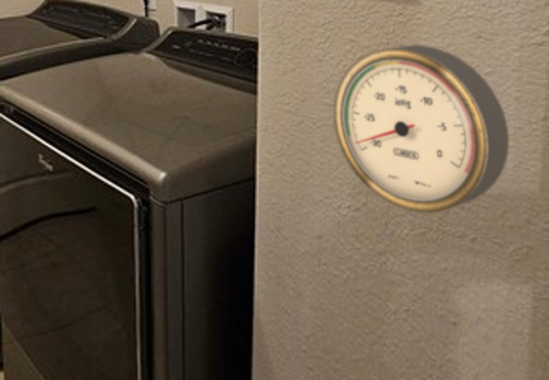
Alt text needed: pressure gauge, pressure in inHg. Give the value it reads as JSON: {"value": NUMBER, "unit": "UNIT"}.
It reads {"value": -29, "unit": "inHg"}
